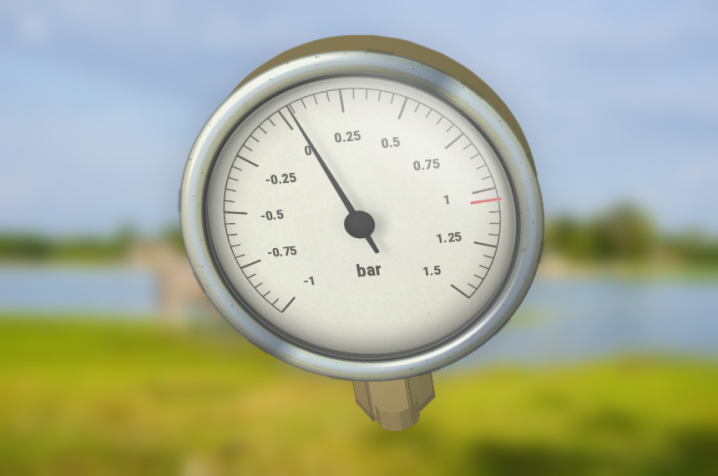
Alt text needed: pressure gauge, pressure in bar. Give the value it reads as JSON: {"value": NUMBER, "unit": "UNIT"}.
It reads {"value": 0.05, "unit": "bar"}
